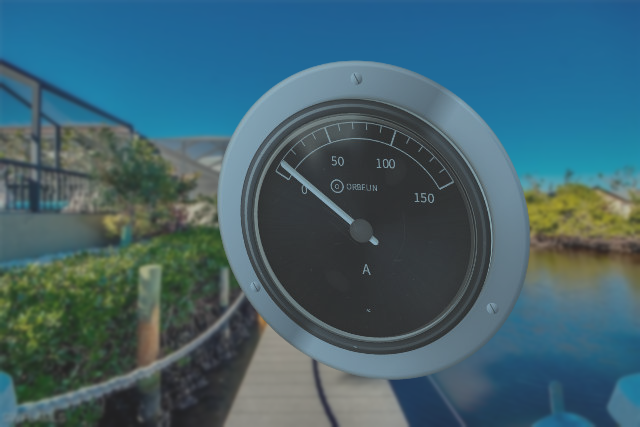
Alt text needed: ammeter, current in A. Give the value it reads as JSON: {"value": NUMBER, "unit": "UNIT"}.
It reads {"value": 10, "unit": "A"}
